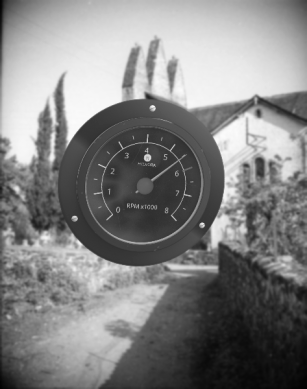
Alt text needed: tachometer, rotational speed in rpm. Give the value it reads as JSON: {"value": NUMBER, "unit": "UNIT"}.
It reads {"value": 5500, "unit": "rpm"}
